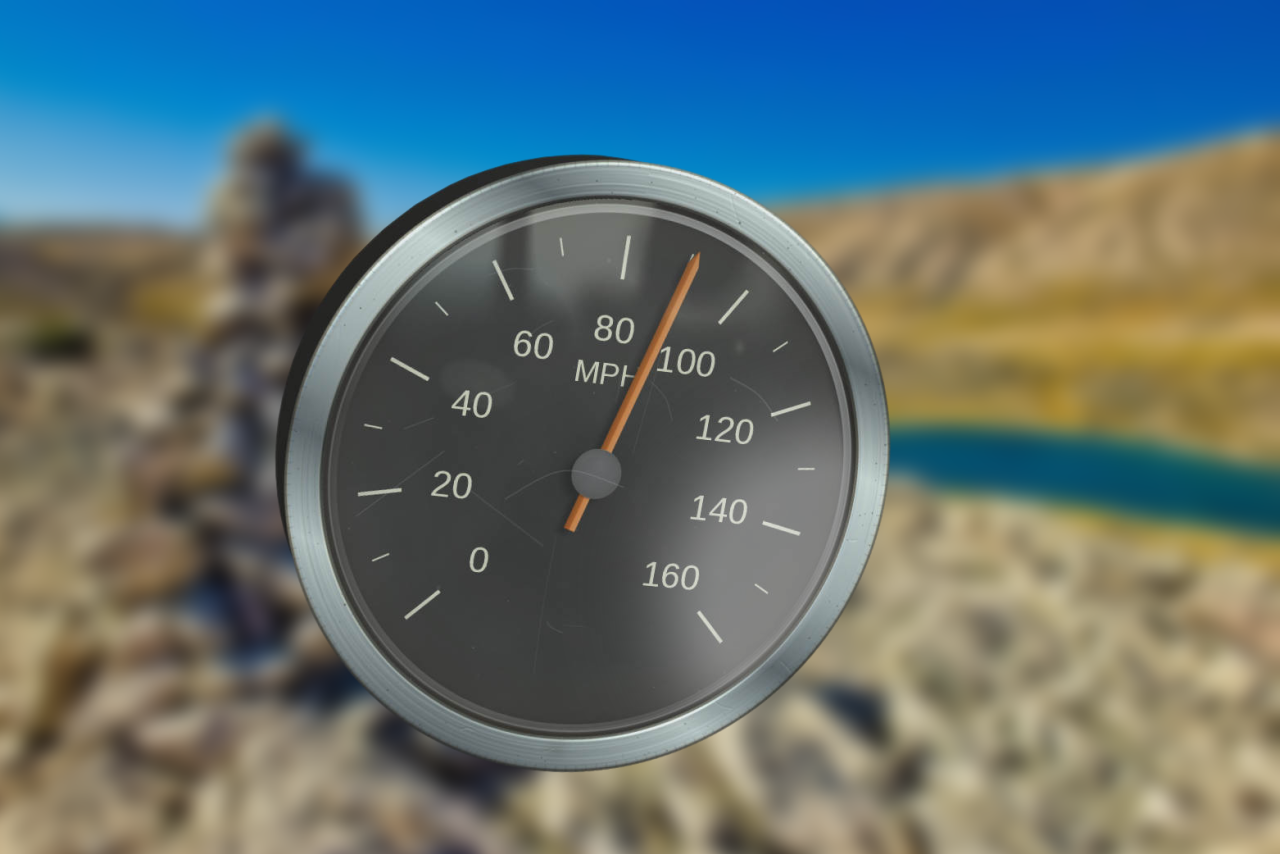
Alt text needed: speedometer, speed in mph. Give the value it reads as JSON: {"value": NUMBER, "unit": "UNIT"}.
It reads {"value": 90, "unit": "mph"}
